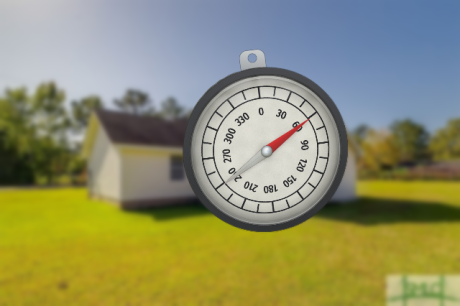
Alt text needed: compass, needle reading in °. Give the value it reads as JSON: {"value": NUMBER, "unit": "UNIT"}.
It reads {"value": 60, "unit": "°"}
